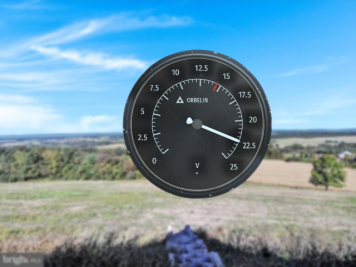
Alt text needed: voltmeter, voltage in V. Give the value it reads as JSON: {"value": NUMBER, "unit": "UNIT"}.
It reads {"value": 22.5, "unit": "V"}
